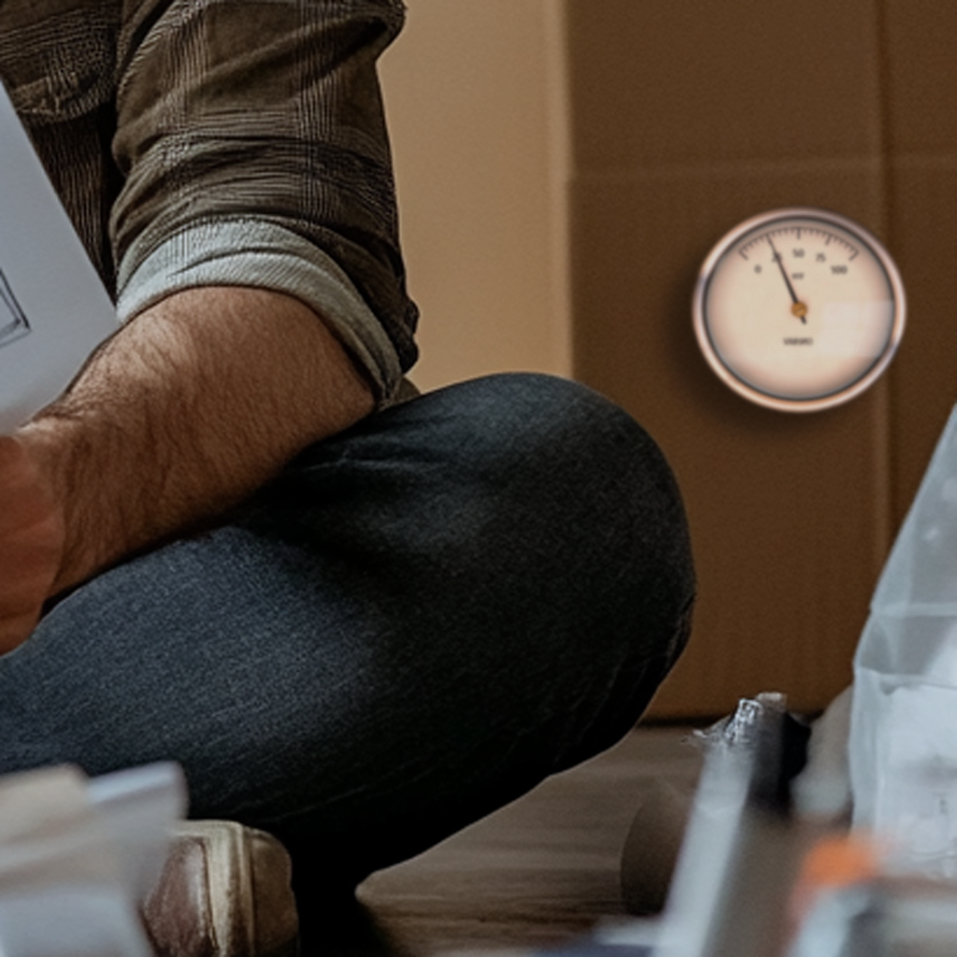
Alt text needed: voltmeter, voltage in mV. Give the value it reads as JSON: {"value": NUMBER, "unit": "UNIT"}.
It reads {"value": 25, "unit": "mV"}
